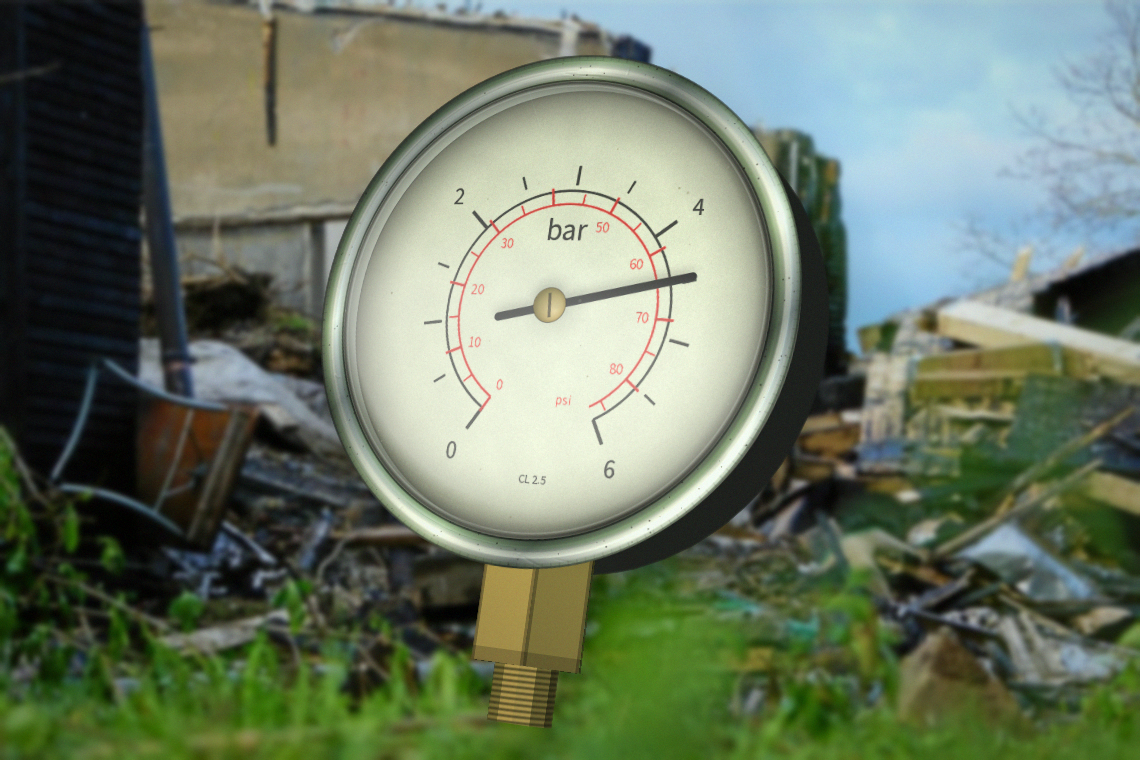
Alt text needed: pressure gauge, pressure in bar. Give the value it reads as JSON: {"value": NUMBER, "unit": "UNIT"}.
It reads {"value": 4.5, "unit": "bar"}
